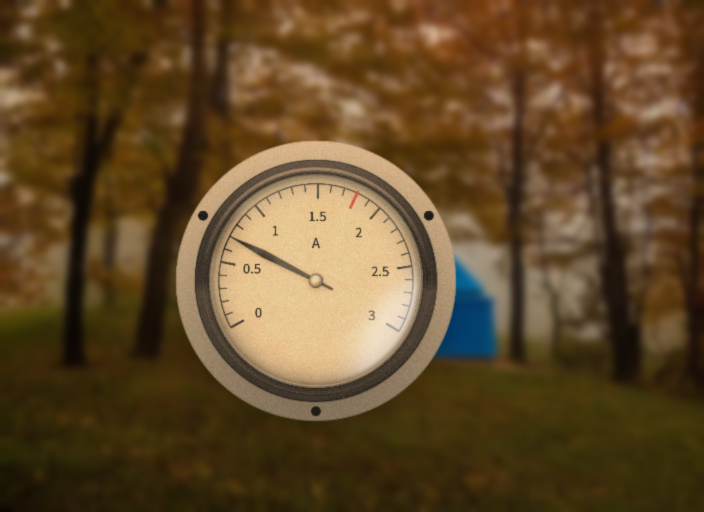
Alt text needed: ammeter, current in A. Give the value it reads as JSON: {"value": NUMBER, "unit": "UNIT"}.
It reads {"value": 0.7, "unit": "A"}
